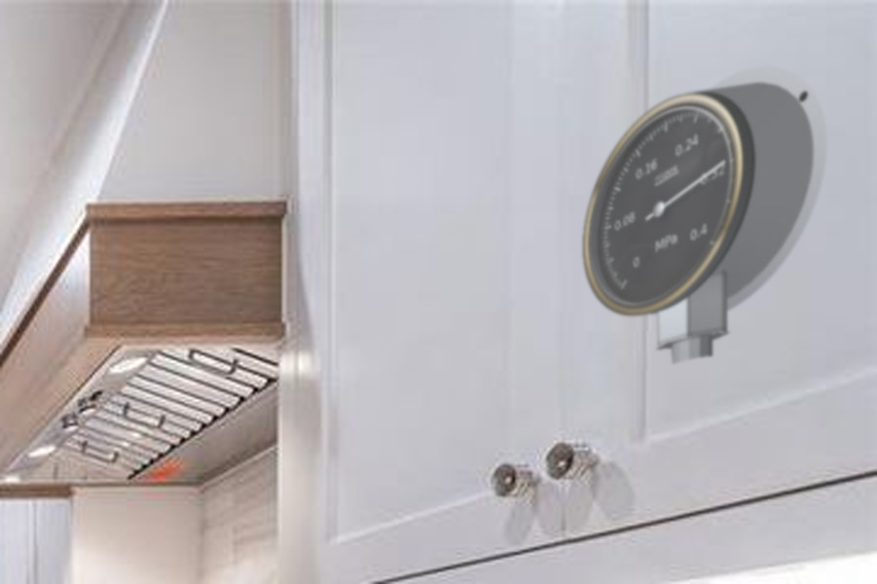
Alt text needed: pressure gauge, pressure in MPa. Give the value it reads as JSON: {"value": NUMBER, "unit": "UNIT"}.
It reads {"value": 0.32, "unit": "MPa"}
